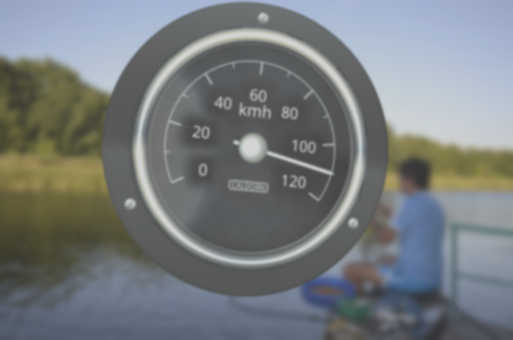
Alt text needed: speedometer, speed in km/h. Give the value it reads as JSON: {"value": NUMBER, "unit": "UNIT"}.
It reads {"value": 110, "unit": "km/h"}
